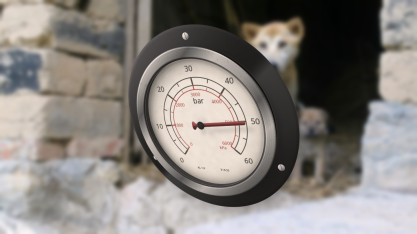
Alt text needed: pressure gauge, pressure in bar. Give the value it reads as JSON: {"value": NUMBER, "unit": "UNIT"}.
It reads {"value": 50, "unit": "bar"}
